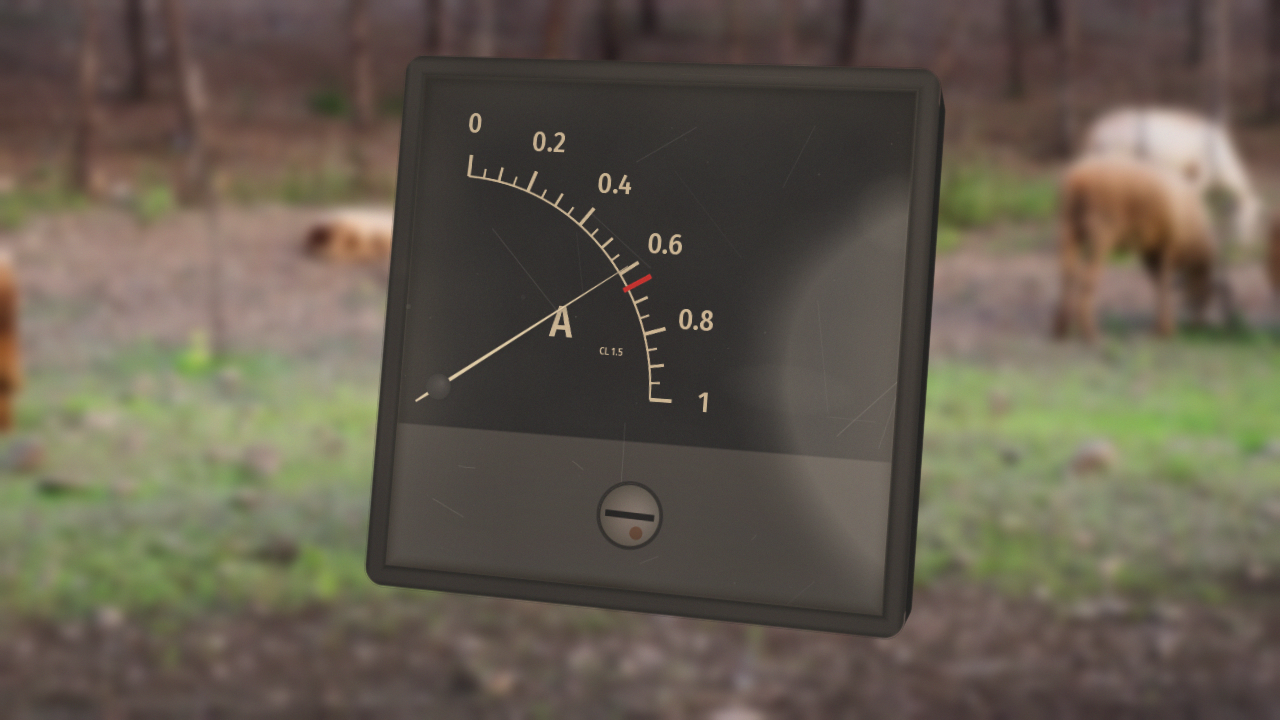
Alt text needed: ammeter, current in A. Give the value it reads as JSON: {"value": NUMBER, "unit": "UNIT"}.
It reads {"value": 0.6, "unit": "A"}
